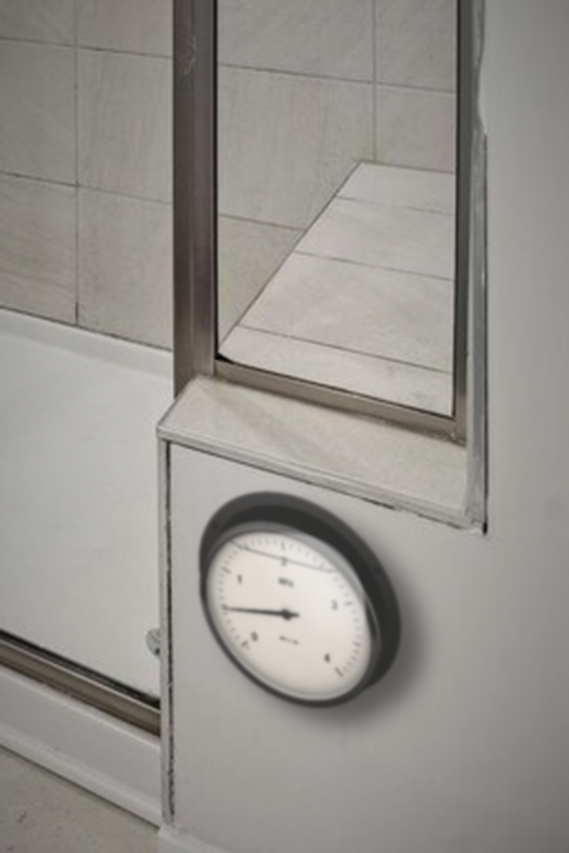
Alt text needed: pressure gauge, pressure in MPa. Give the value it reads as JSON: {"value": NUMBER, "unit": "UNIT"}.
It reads {"value": 0.5, "unit": "MPa"}
